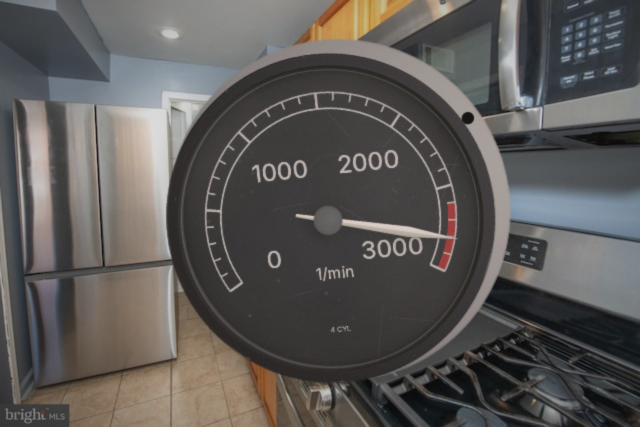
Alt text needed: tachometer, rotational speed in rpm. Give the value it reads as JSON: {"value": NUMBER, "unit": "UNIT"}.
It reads {"value": 2800, "unit": "rpm"}
